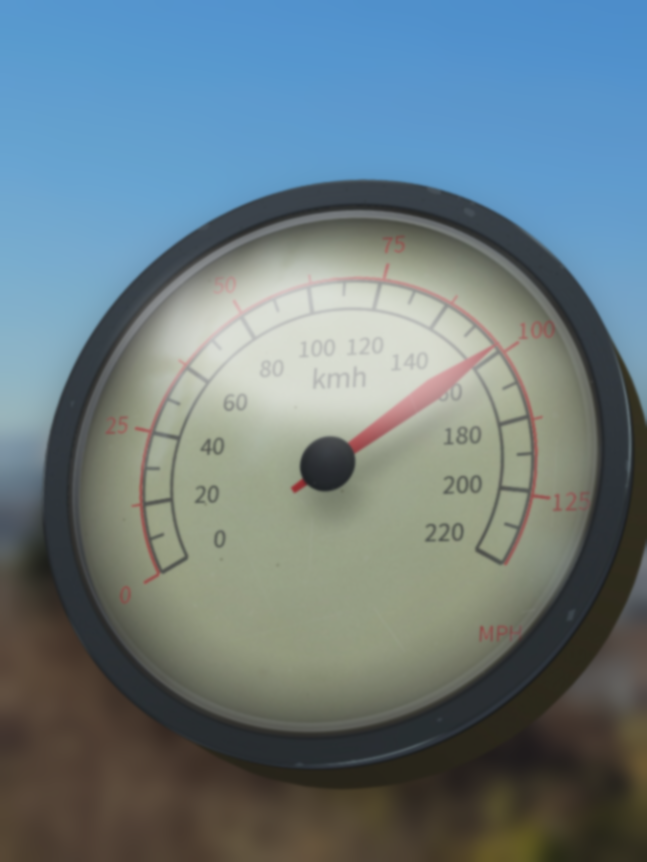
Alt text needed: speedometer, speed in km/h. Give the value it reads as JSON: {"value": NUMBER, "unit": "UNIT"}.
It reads {"value": 160, "unit": "km/h"}
